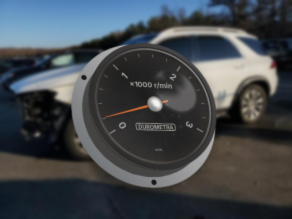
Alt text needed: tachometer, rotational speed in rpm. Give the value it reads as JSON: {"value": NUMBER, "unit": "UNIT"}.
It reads {"value": 200, "unit": "rpm"}
